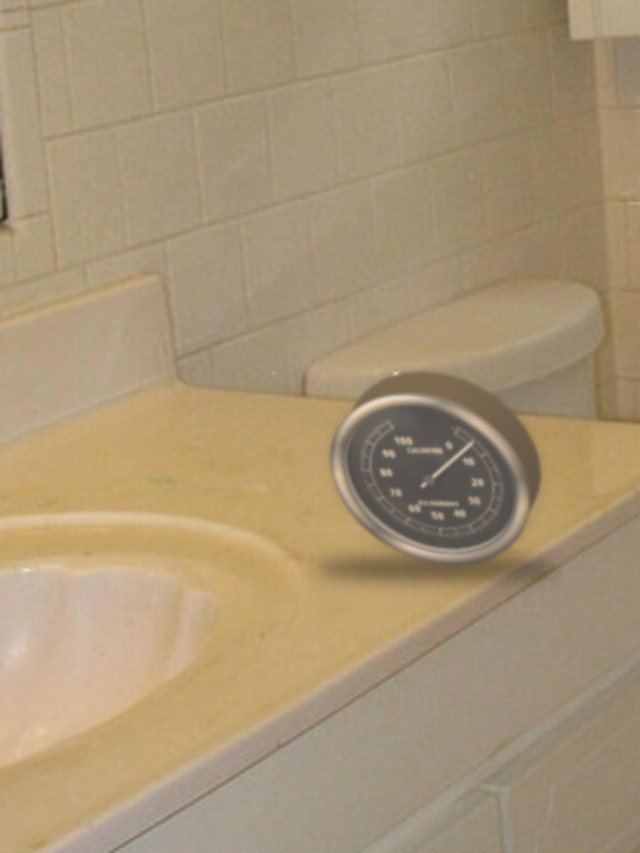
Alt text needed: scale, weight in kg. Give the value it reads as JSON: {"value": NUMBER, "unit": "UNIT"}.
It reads {"value": 5, "unit": "kg"}
